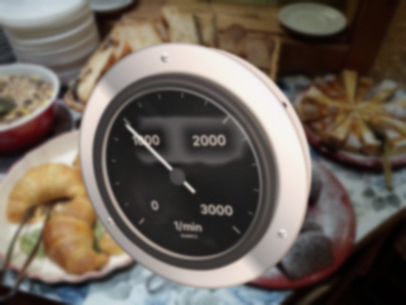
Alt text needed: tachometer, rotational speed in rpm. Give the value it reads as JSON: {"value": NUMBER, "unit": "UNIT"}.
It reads {"value": 1000, "unit": "rpm"}
